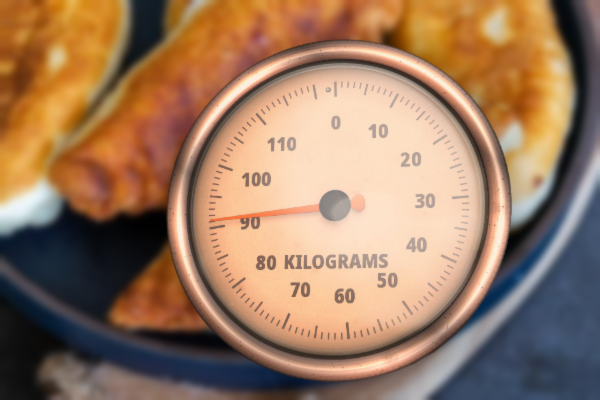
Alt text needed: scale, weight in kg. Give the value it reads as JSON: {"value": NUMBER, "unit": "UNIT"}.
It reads {"value": 91, "unit": "kg"}
